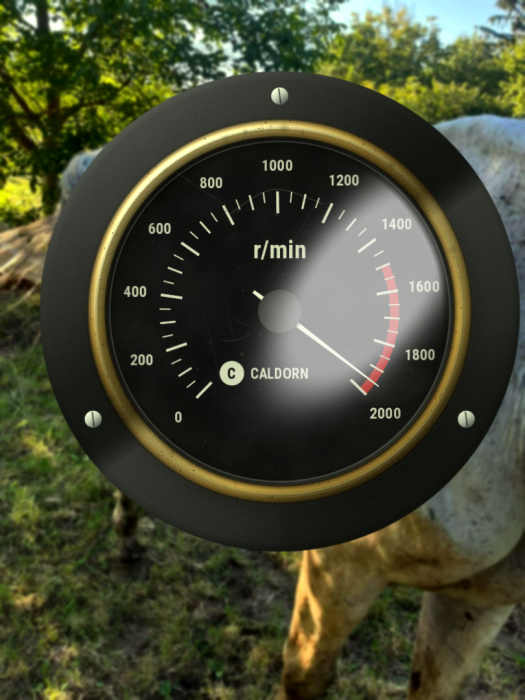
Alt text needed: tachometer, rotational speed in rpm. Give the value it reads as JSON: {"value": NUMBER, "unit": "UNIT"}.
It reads {"value": 1950, "unit": "rpm"}
